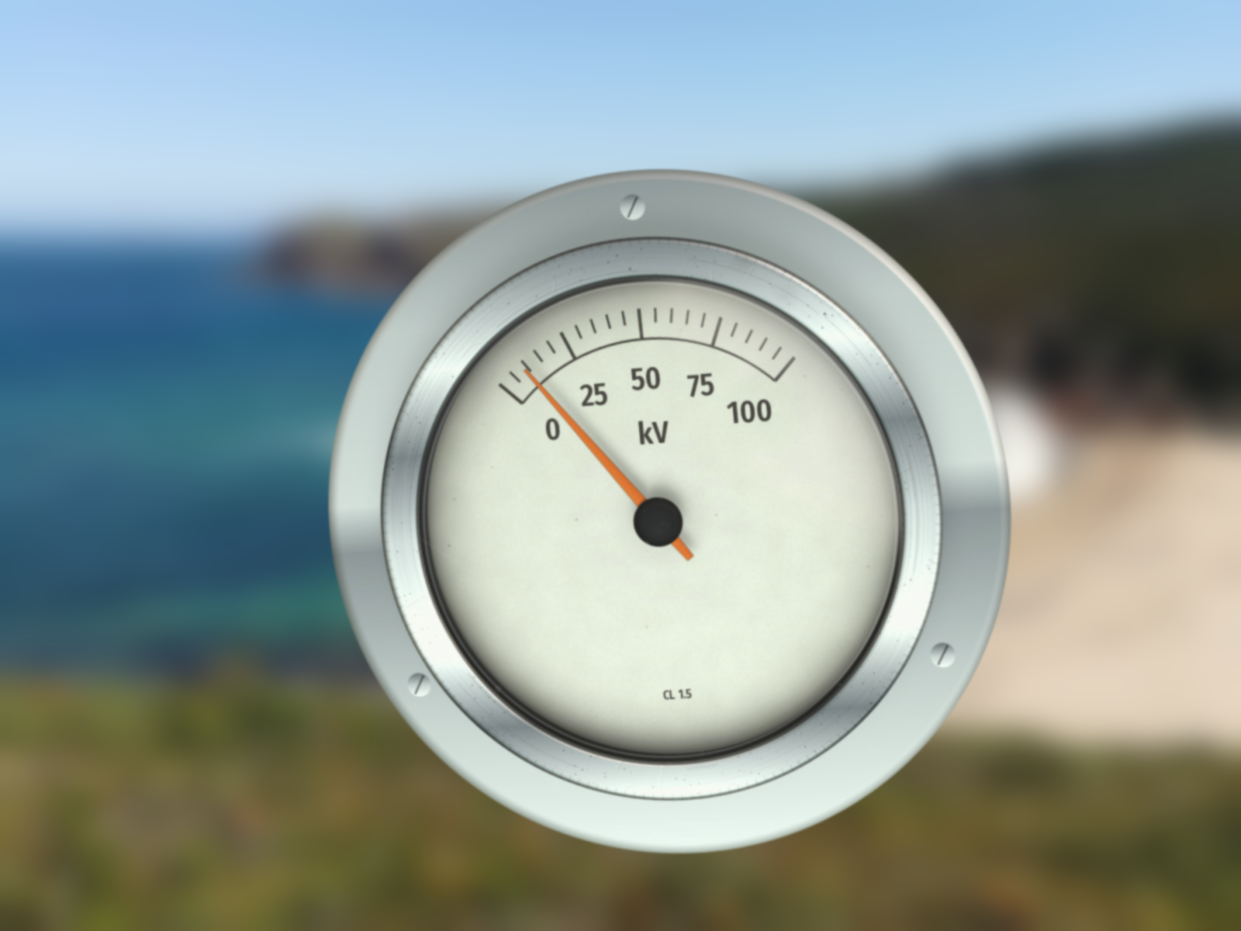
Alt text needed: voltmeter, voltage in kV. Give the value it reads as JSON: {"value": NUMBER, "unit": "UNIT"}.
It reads {"value": 10, "unit": "kV"}
